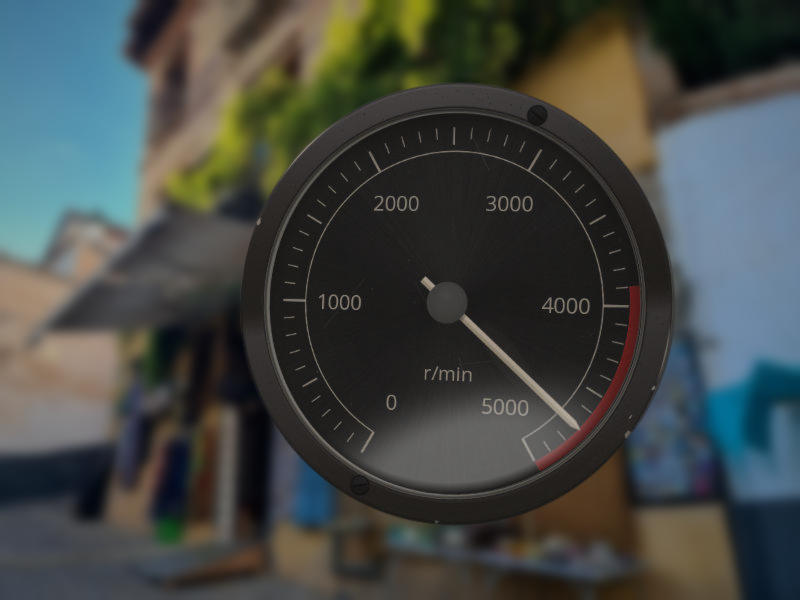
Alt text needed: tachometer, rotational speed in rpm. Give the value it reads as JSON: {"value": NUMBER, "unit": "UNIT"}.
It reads {"value": 4700, "unit": "rpm"}
